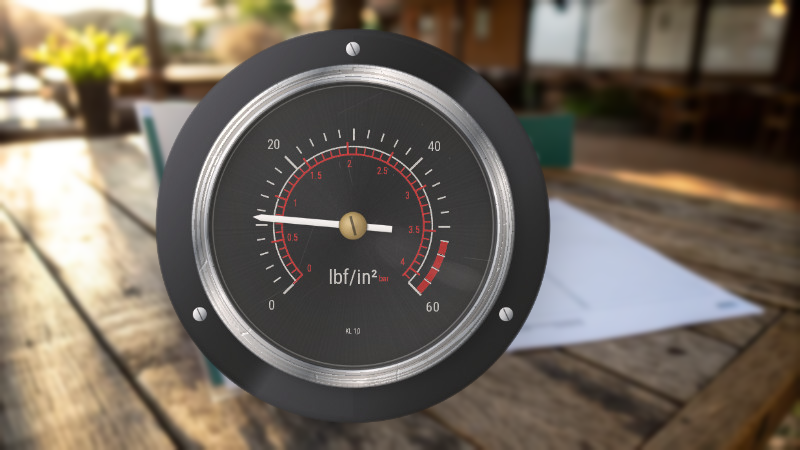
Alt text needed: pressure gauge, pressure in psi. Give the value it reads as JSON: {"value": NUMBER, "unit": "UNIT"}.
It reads {"value": 11, "unit": "psi"}
